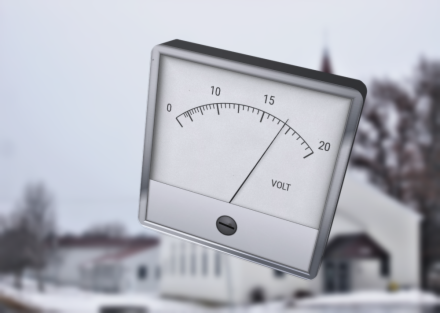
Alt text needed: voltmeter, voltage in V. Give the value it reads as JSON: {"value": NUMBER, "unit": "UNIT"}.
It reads {"value": 17, "unit": "V"}
